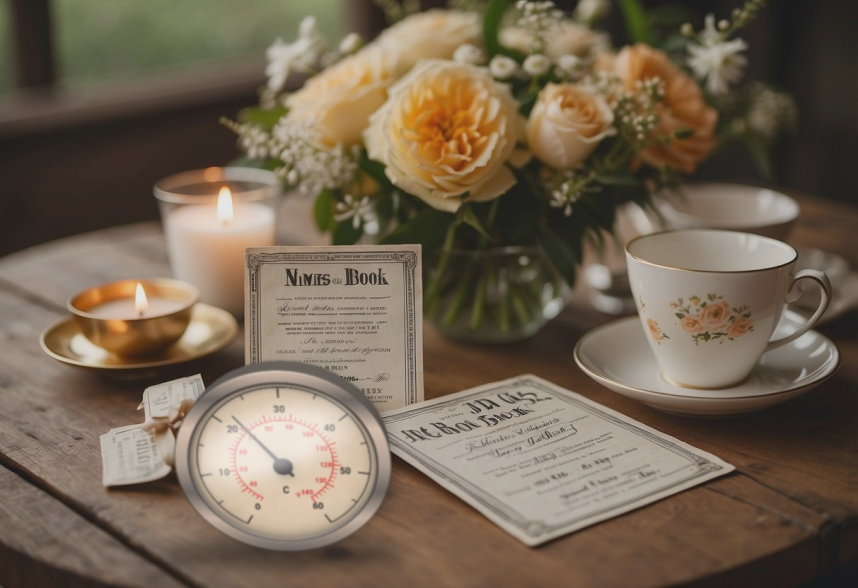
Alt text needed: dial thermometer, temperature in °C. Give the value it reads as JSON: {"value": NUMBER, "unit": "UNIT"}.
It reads {"value": 22.5, "unit": "°C"}
